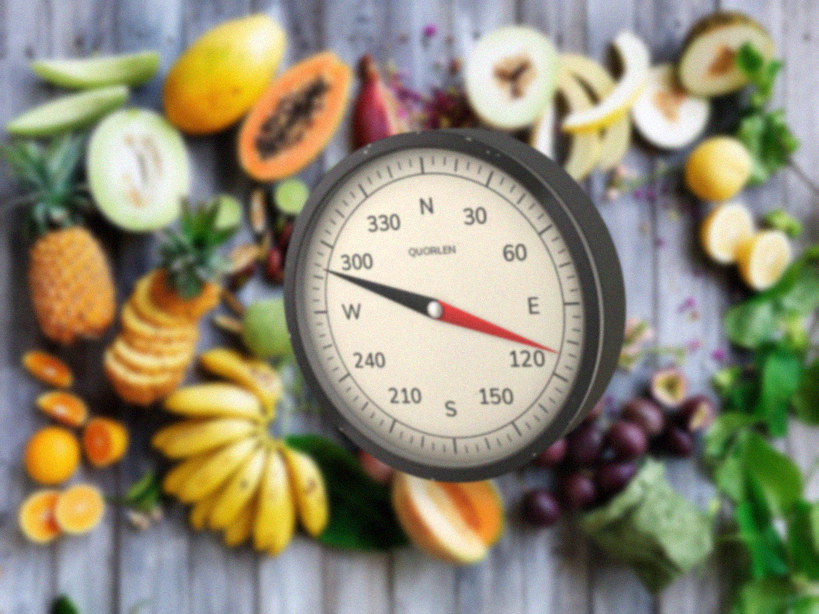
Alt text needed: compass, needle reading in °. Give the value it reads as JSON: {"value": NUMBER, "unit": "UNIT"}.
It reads {"value": 110, "unit": "°"}
